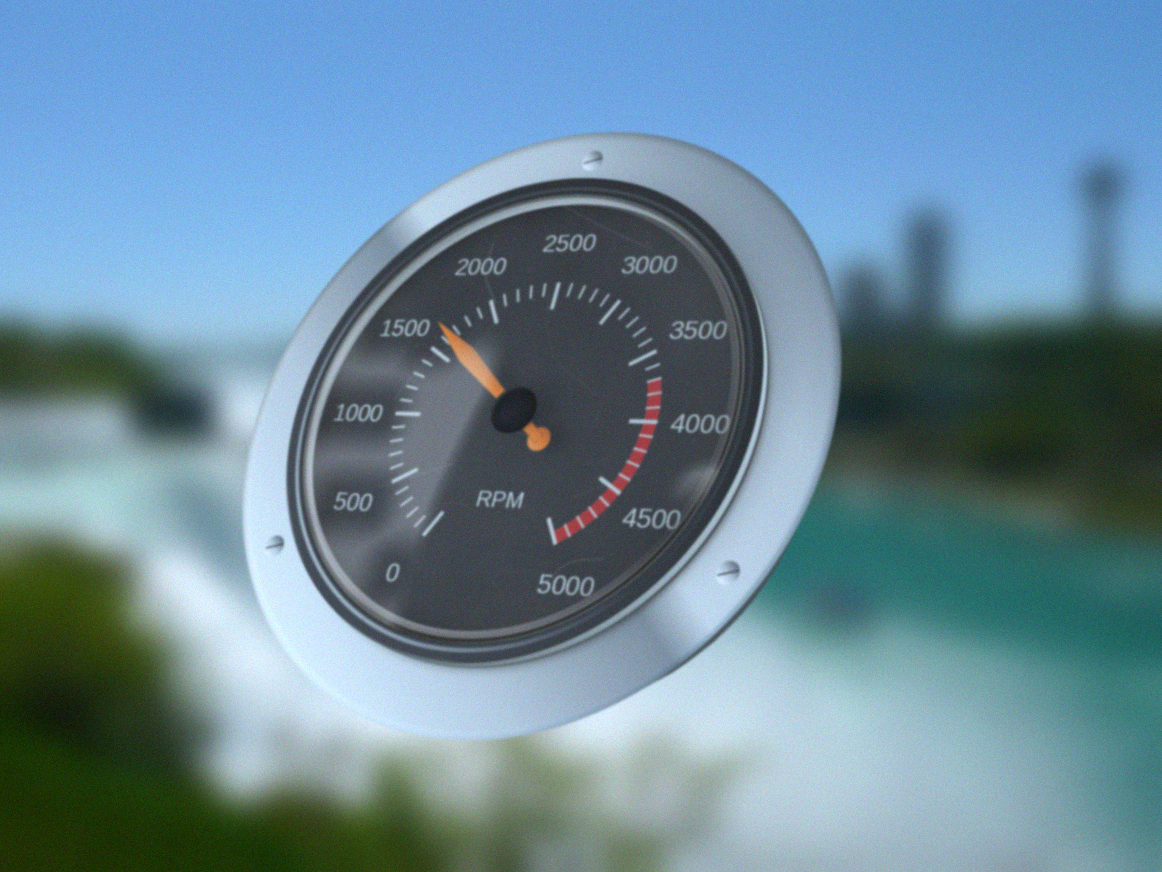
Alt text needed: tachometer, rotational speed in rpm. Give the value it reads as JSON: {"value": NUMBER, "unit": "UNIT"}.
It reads {"value": 1650, "unit": "rpm"}
